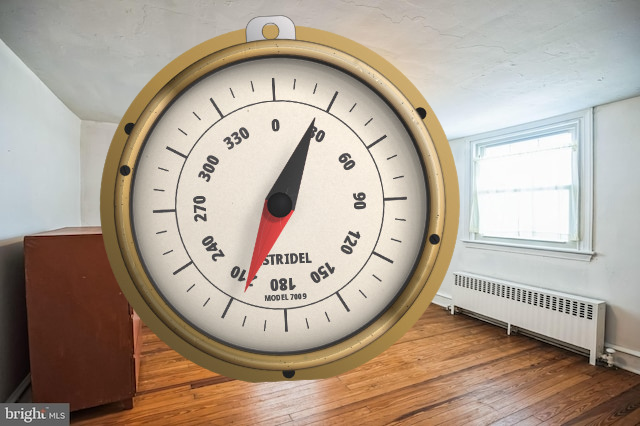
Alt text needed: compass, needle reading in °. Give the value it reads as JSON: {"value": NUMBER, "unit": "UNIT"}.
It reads {"value": 205, "unit": "°"}
